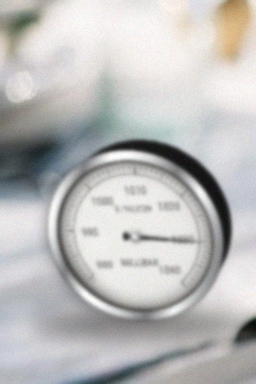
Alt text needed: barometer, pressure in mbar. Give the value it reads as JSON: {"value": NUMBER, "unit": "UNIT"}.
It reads {"value": 1030, "unit": "mbar"}
